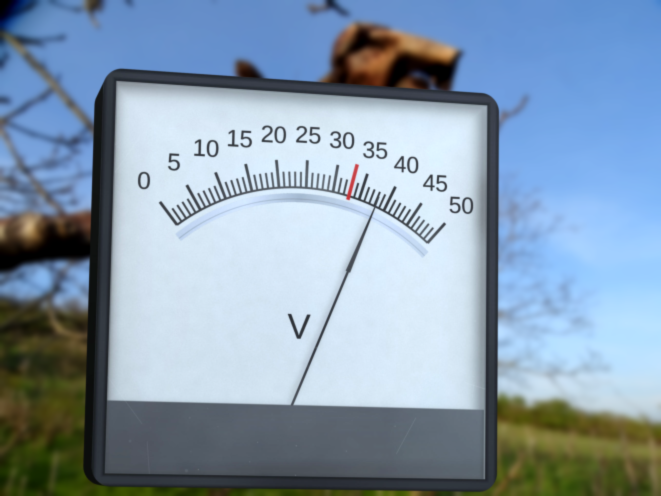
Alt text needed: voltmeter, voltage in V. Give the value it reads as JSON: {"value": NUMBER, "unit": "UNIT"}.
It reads {"value": 38, "unit": "V"}
